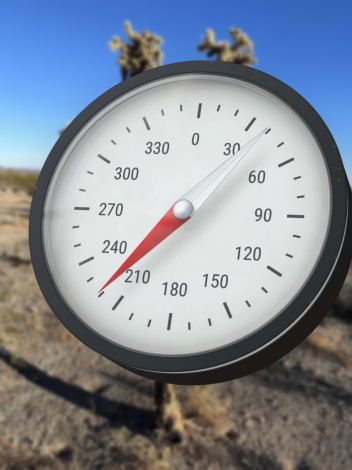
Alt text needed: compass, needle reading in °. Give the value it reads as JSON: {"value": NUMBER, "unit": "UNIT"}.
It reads {"value": 220, "unit": "°"}
